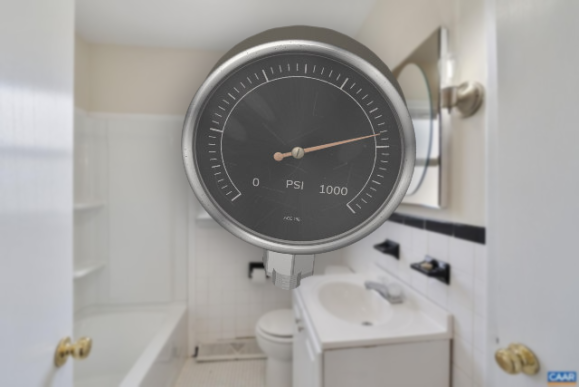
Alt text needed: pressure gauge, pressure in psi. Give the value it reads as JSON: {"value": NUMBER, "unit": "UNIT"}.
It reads {"value": 760, "unit": "psi"}
